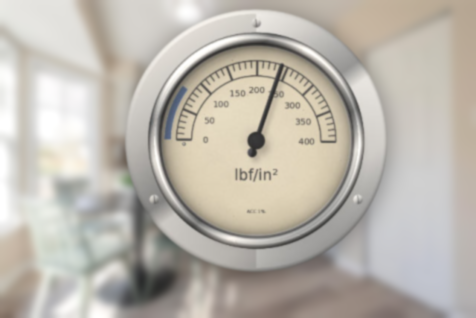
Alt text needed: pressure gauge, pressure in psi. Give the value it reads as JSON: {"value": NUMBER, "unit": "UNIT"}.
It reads {"value": 240, "unit": "psi"}
